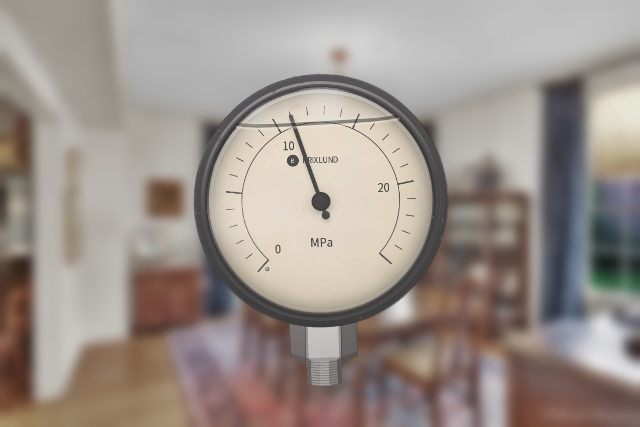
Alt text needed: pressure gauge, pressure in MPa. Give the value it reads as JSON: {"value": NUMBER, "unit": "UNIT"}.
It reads {"value": 11, "unit": "MPa"}
